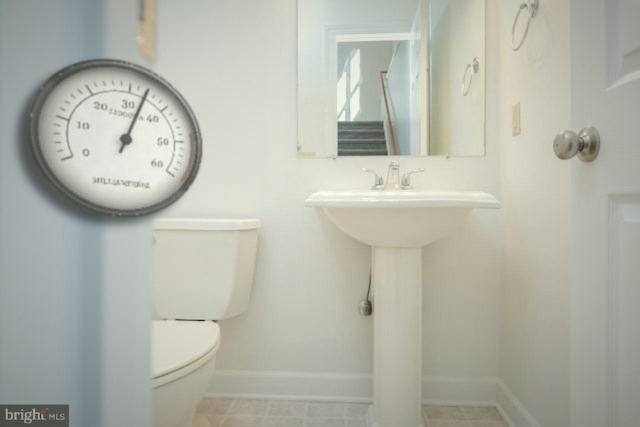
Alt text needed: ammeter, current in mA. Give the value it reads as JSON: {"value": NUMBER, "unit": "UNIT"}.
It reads {"value": 34, "unit": "mA"}
